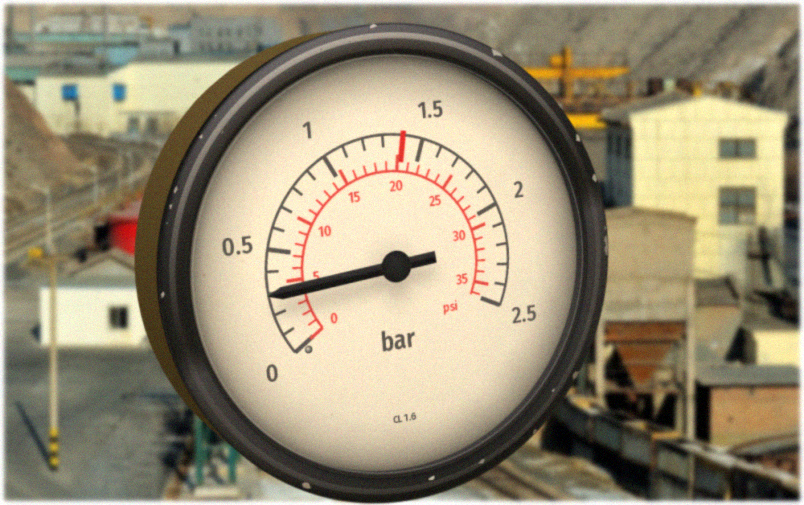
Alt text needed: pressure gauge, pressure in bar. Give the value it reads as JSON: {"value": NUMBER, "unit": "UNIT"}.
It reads {"value": 0.3, "unit": "bar"}
